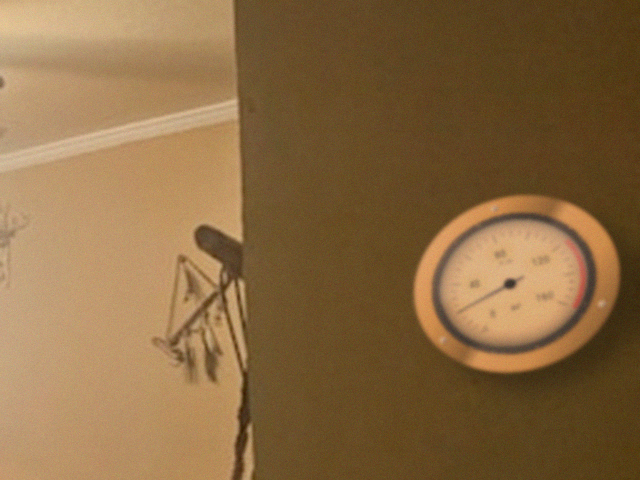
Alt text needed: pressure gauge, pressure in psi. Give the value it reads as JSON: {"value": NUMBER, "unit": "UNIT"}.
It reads {"value": 20, "unit": "psi"}
